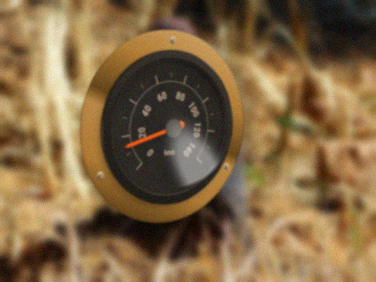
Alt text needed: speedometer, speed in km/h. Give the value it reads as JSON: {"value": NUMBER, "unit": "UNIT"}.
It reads {"value": 15, "unit": "km/h"}
